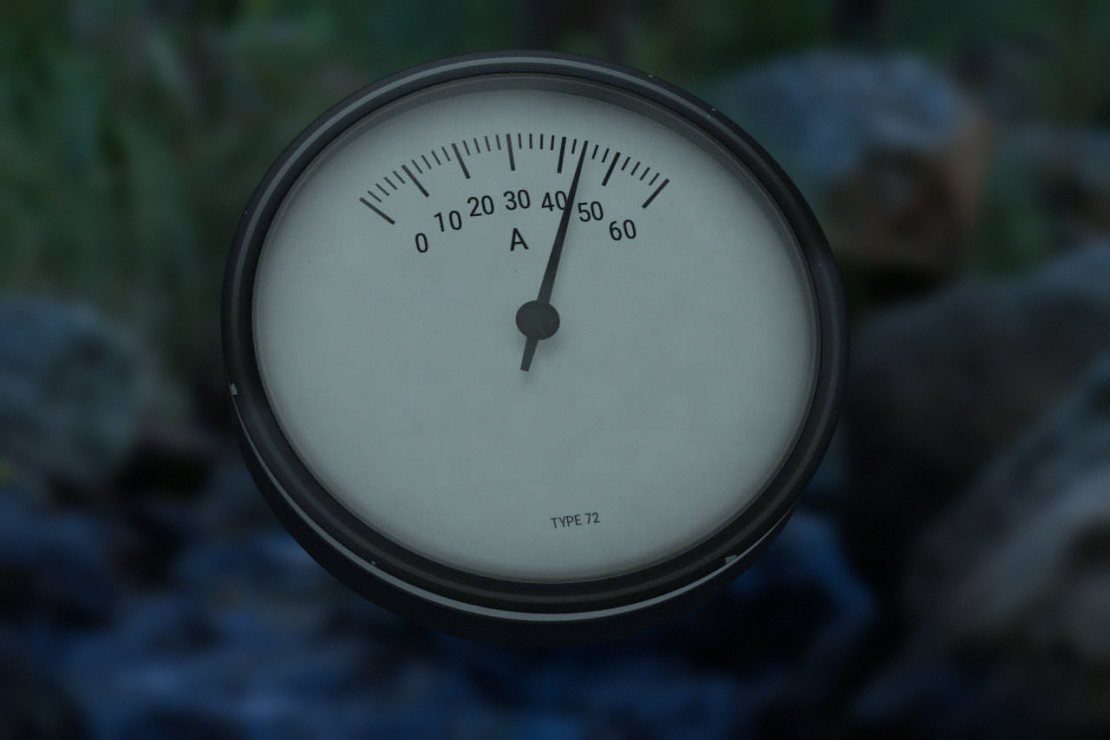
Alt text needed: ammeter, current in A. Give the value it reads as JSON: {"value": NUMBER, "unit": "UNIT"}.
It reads {"value": 44, "unit": "A"}
